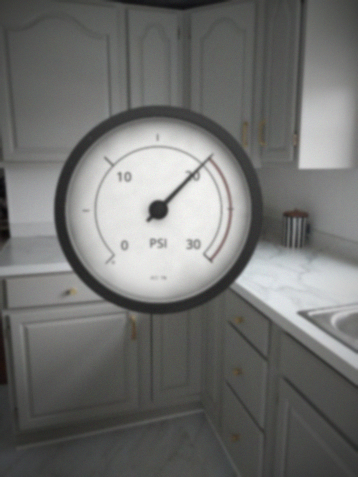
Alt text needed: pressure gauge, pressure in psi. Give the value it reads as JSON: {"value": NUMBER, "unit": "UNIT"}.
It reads {"value": 20, "unit": "psi"}
